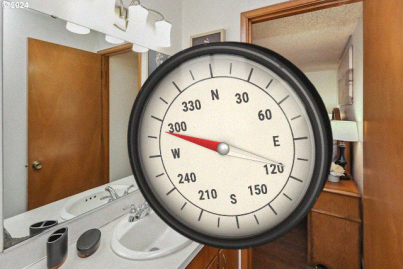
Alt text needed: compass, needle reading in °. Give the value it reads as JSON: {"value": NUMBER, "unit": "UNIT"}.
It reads {"value": 292.5, "unit": "°"}
